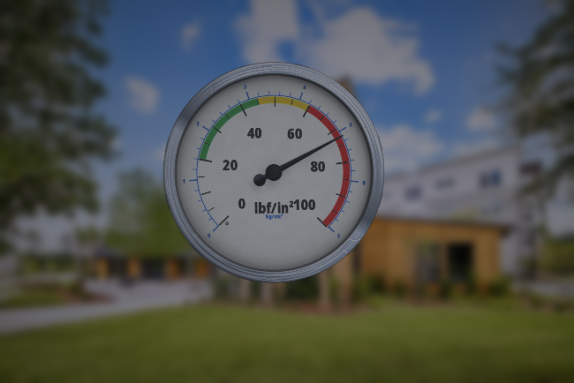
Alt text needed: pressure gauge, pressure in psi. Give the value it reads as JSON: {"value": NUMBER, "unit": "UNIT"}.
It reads {"value": 72.5, "unit": "psi"}
